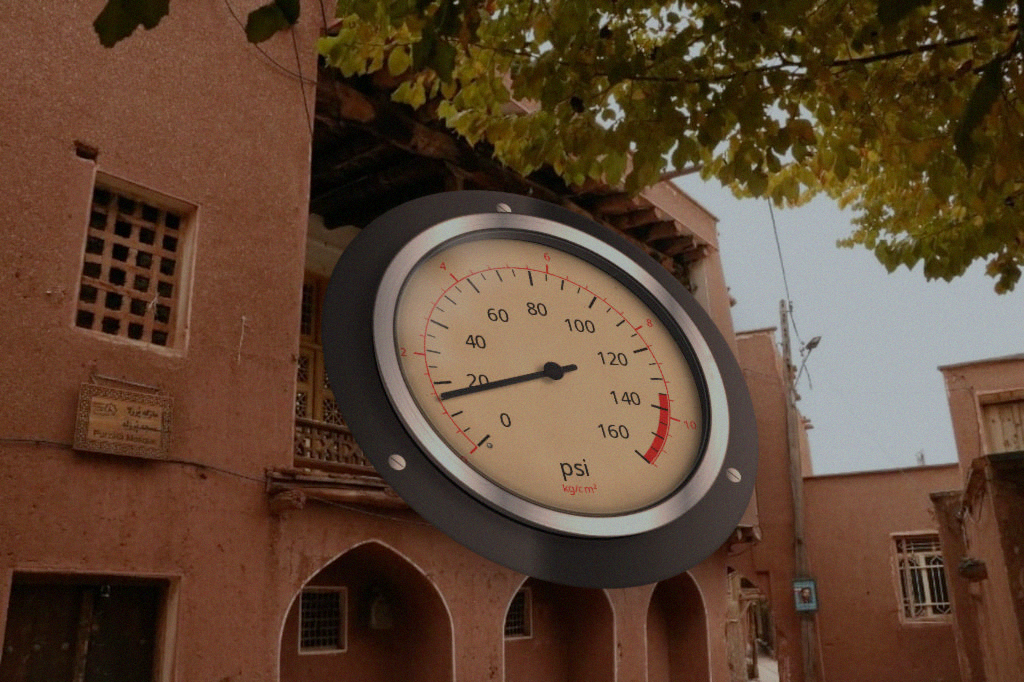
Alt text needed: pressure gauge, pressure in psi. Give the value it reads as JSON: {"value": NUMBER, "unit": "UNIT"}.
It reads {"value": 15, "unit": "psi"}
